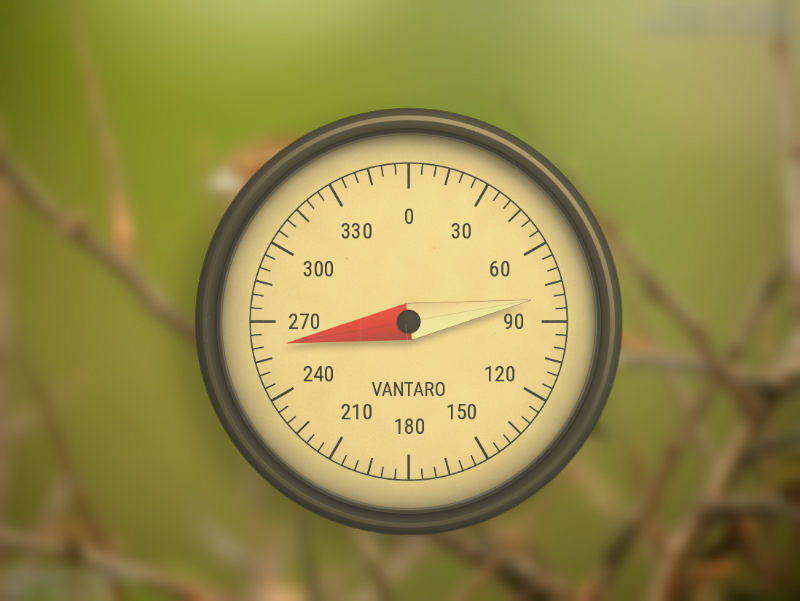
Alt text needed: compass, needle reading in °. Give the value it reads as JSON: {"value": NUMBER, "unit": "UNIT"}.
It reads {"value": 260, "unit": "°"}
